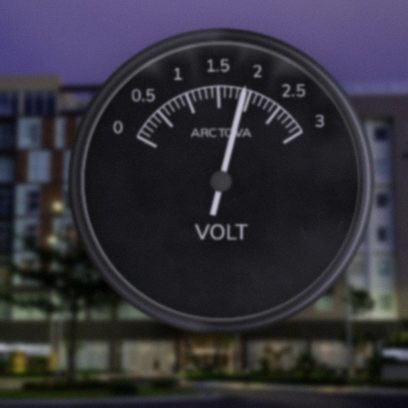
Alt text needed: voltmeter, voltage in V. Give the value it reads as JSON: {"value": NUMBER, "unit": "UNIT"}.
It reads {"value": 1.9, "unit": "V"}
